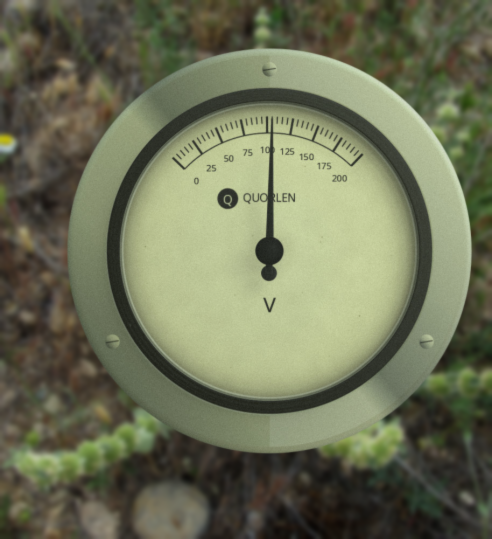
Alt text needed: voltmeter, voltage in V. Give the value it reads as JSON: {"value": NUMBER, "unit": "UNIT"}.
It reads {"value": 105, "unit": "V"}
